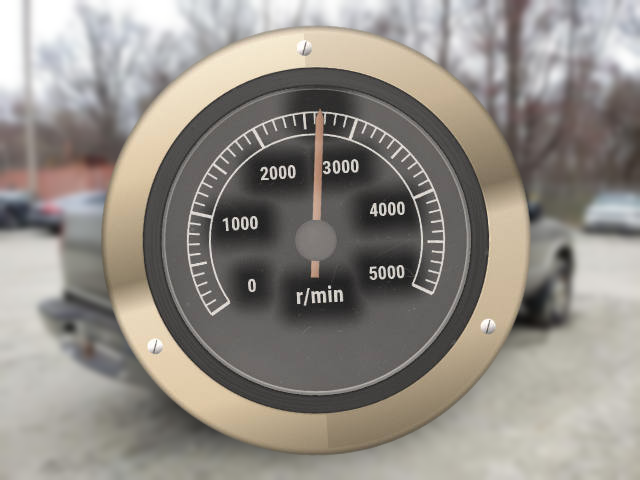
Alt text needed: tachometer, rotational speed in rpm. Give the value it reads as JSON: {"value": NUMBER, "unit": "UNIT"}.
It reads {"value": 2650, "unit": "rpm"}
